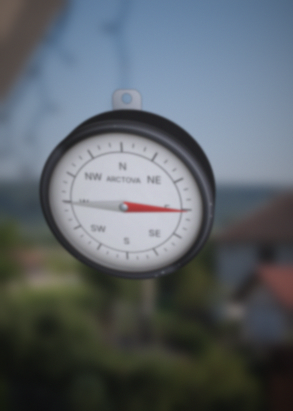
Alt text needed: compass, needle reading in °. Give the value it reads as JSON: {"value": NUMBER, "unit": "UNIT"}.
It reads {"value": 90, "unit": "°"}
